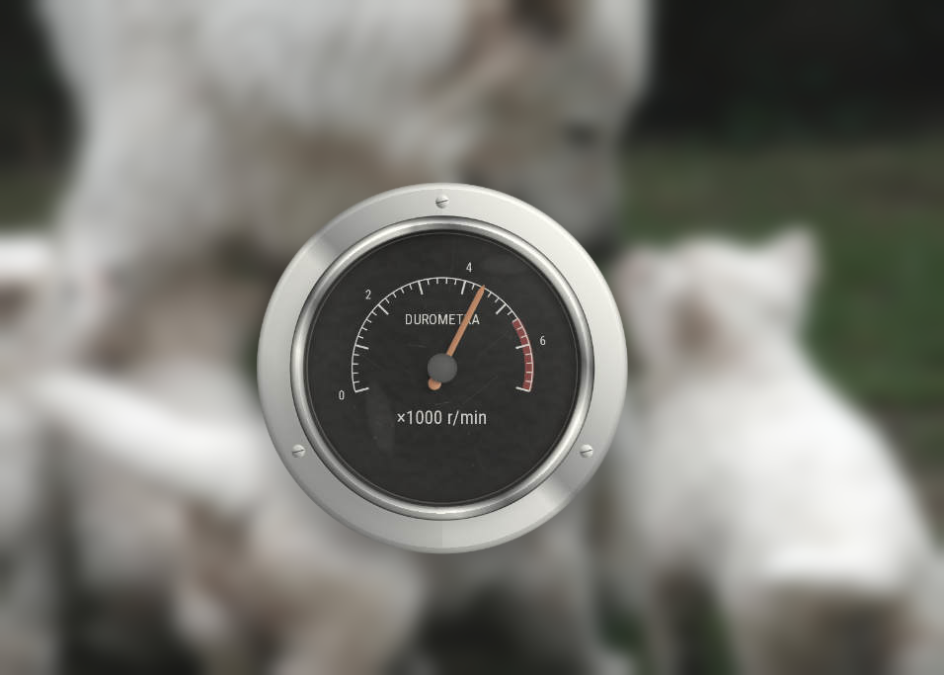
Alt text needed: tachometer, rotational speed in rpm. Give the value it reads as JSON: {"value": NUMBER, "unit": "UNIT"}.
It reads {"value": 4400, "unit": "rpm"}
